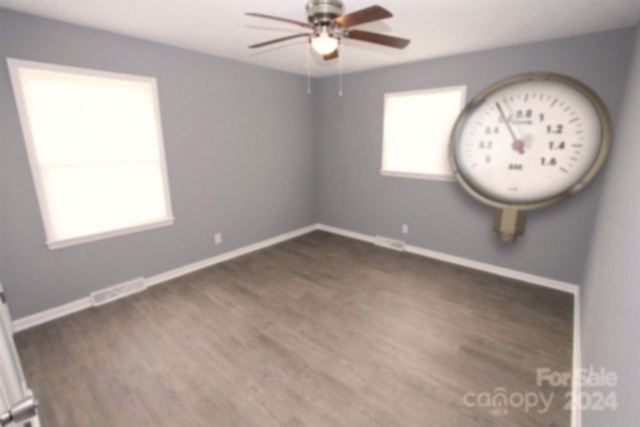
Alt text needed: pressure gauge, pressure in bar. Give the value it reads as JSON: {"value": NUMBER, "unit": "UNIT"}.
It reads {"value": 0.6, "unit": "bar"}
